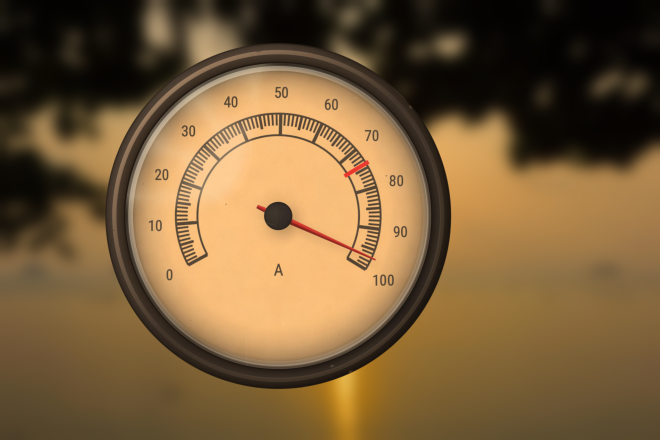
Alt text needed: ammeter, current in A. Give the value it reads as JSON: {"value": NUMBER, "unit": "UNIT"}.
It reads {"value": 97, "unit": "A"}
